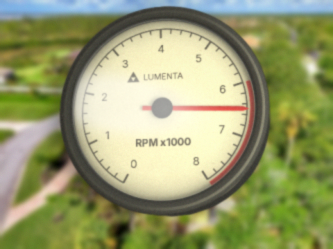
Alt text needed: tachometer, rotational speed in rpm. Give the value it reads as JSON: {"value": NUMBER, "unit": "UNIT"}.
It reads {"value": 6500, "unit": "rpm"}
